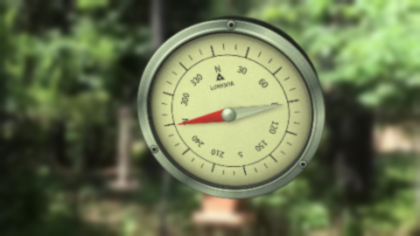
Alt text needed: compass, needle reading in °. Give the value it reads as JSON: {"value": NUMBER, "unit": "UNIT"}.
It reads {"value": 270, "unit": "°"}
